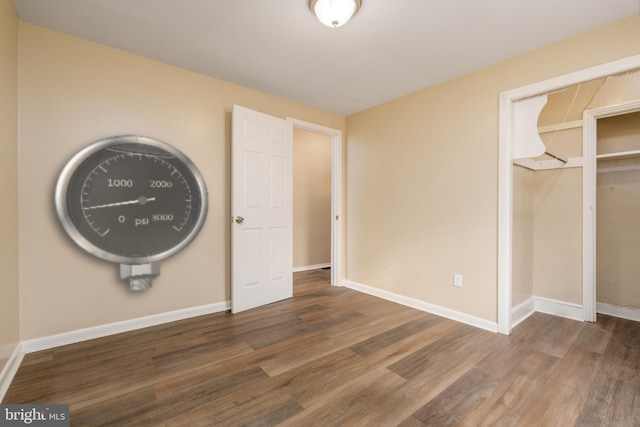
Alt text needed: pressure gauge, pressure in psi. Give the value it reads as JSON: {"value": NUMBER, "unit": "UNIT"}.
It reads {"value": 400, "unit": "psi"}
